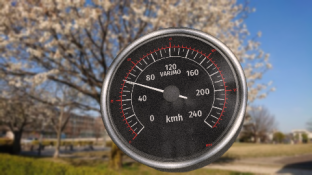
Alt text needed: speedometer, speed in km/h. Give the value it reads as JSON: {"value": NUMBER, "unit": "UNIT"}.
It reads {"value": 60, "unit": "km/h"}
